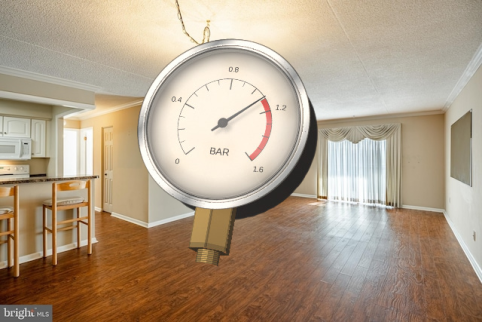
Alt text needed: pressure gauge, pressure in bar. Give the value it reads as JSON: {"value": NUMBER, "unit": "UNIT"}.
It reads {"value": 1.1, "unit": "bar"}
